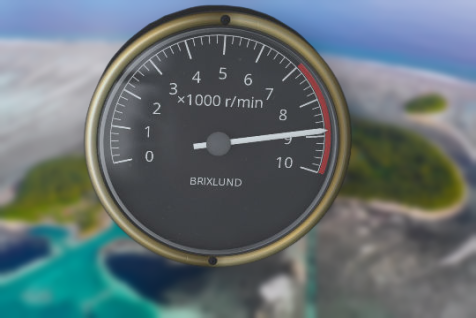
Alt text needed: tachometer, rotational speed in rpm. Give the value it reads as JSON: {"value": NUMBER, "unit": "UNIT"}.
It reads {"value": 8800, "unit": "rpm"}
